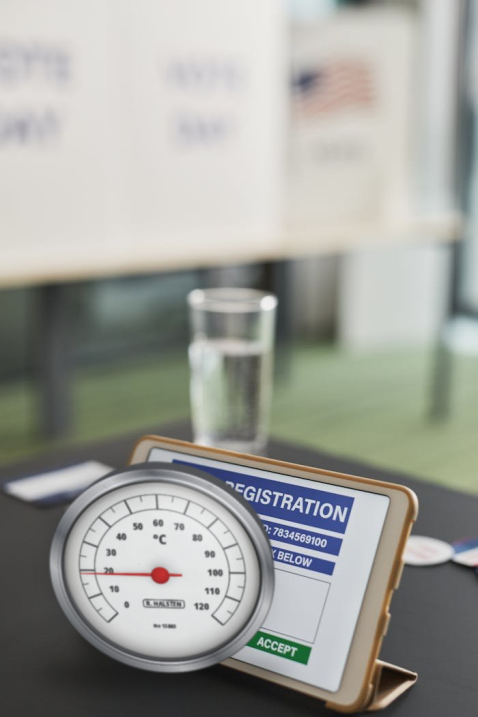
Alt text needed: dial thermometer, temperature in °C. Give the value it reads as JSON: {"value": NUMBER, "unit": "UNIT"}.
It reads {"value": 20, "unit": "°C"}
